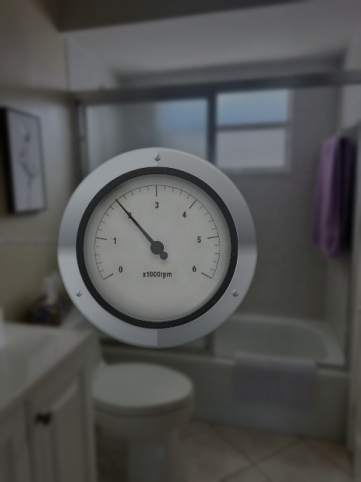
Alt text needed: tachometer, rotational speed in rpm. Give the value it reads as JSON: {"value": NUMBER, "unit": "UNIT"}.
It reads {"value": 2000, "unit": "rpm"}
